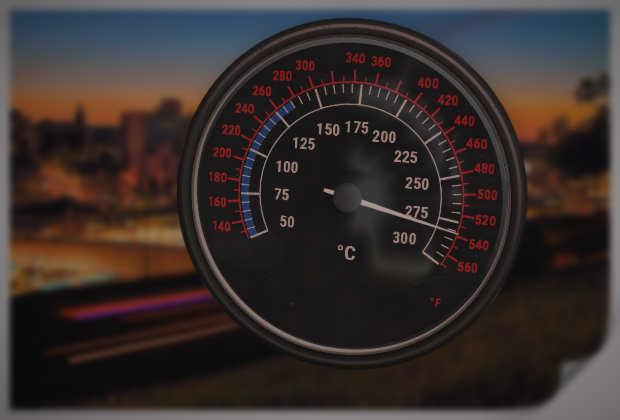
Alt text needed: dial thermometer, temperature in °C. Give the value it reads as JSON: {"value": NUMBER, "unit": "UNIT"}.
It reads {"value": 280, "unit": "°C"}
